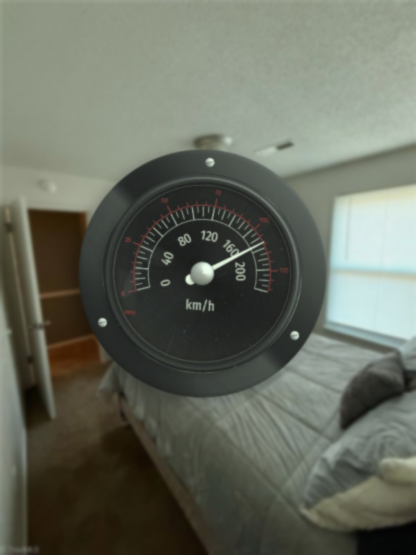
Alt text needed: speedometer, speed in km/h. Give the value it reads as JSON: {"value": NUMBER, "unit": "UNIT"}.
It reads {"value": 175, "unit": "km/h"}
